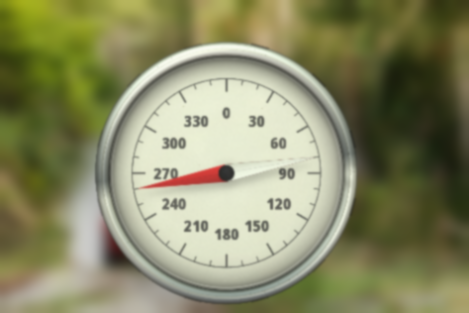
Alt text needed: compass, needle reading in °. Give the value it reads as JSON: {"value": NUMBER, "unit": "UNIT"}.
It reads {"value": 260, "unit": "°"}
